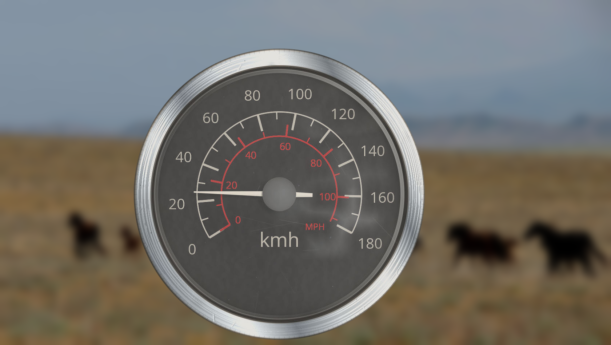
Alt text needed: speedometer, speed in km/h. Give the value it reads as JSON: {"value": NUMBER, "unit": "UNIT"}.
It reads {"value": 25, "unit": "km/h"}
